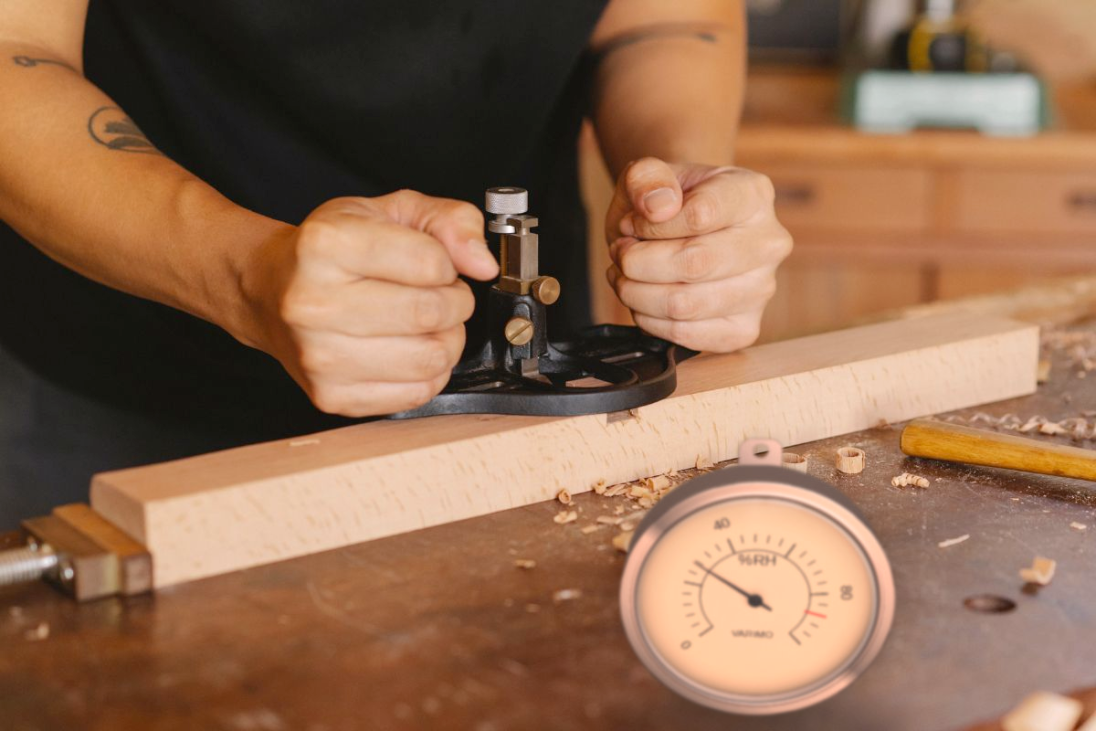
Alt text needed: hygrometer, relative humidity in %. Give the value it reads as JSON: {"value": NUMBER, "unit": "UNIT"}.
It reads {"value": 28, "unit": "%"}
